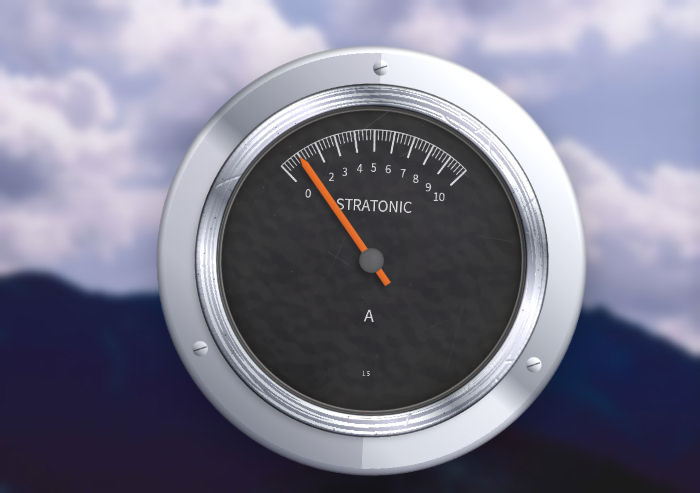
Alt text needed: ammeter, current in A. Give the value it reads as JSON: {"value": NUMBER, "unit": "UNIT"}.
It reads {"value": 1, "unit": "A"}
